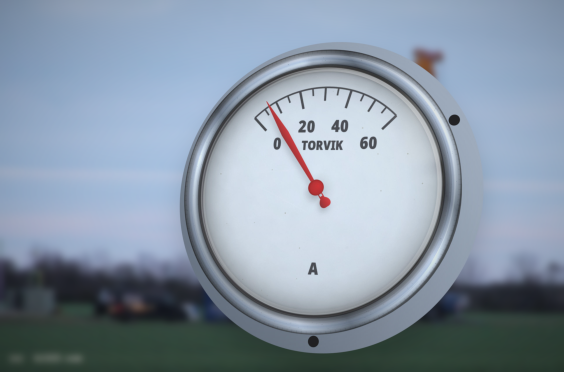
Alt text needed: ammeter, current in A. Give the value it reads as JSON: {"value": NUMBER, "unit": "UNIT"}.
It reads {"value": 7.5, "unit": "A"}
